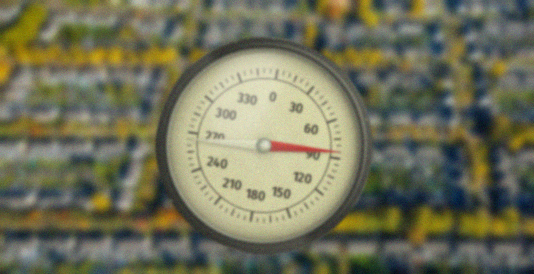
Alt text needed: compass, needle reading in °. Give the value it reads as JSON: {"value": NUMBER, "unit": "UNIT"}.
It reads {"value": 85, "unit": "°"}
